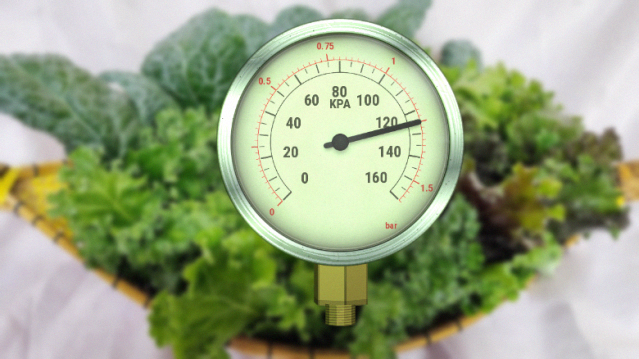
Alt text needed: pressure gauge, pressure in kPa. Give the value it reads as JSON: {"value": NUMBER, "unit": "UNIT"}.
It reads {"value": 125, "unit": "kPa"}
